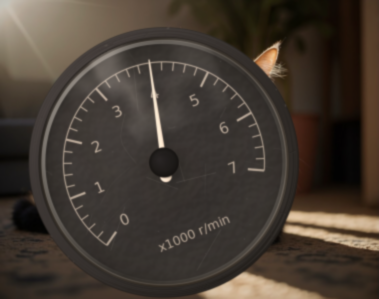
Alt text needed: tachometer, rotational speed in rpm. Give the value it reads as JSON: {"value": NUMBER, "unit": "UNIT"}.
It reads {"value": 4000, "unit": "rpm"}
